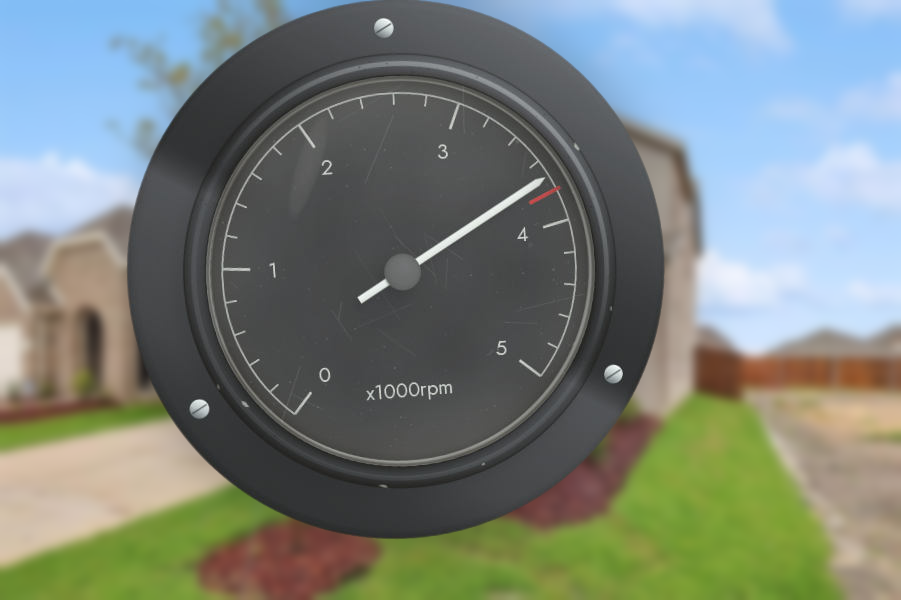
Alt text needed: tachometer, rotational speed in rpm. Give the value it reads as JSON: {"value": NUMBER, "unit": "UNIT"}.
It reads {"value": 3700, "unit": "rpm"}
